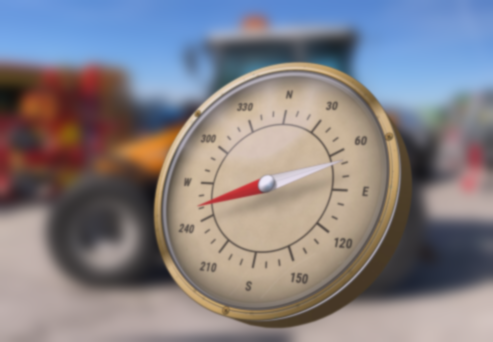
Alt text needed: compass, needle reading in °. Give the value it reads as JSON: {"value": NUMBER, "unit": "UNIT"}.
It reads {"value": 250, "unit": "°"}
